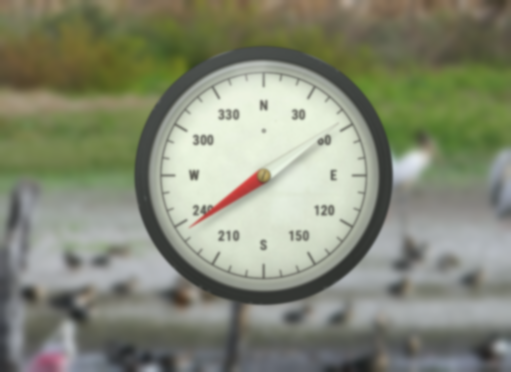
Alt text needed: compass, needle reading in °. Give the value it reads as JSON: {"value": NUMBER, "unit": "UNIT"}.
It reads {"value": 235, "unit": "°"}
